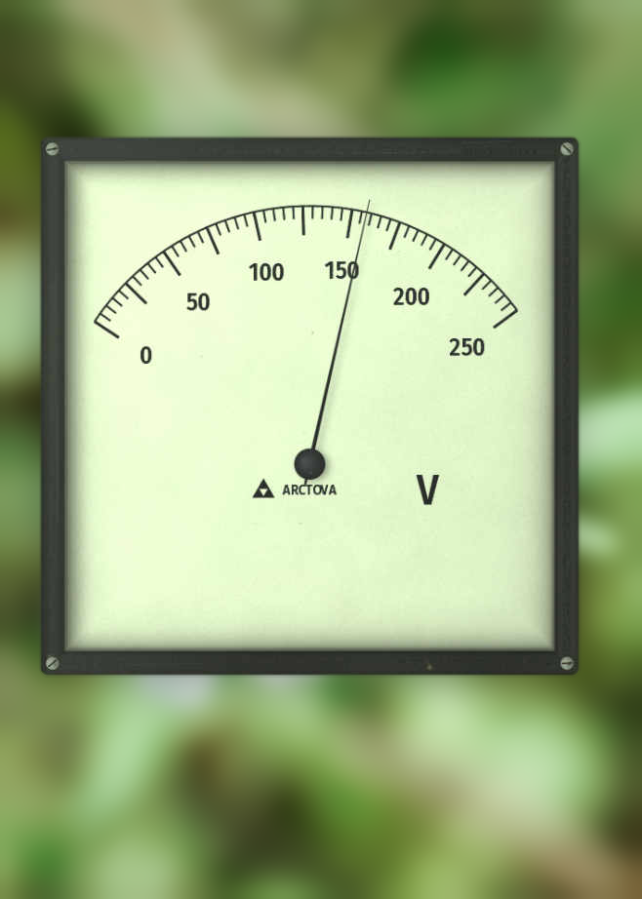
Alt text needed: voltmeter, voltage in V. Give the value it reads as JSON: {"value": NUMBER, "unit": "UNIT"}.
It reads {"value": 157.5, "unit": "V"}
